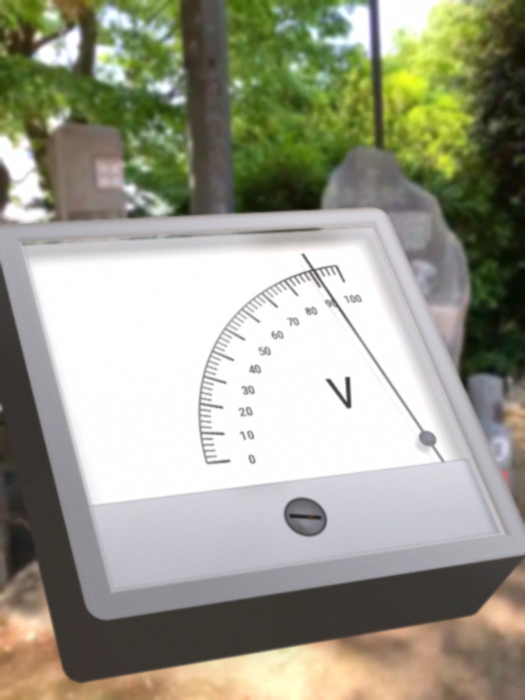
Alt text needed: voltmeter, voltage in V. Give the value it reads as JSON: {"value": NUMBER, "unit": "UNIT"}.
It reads {"value": 90, "unit": "V"}
